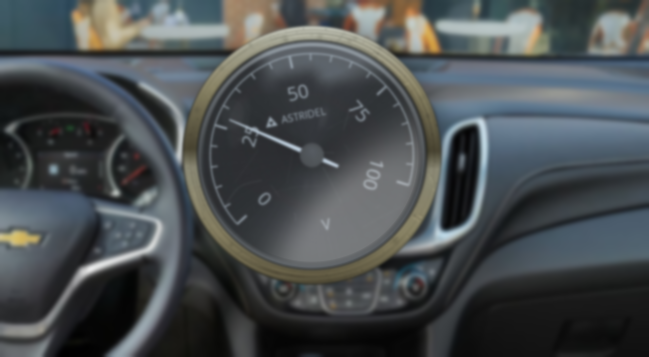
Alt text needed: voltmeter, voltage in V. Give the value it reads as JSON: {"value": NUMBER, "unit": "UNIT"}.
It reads {"value": 27.5, "unit": "V"}
